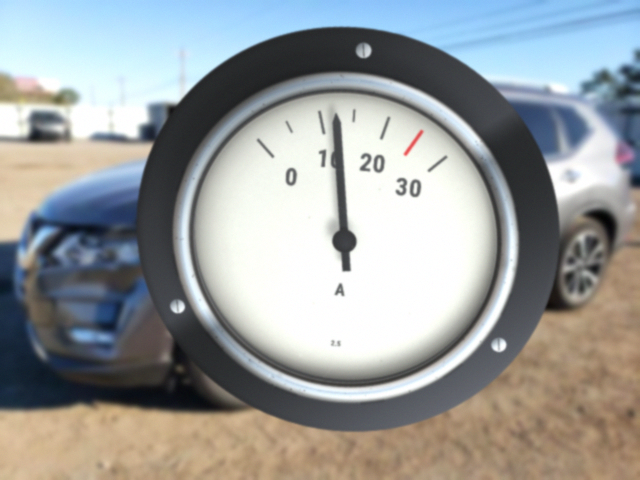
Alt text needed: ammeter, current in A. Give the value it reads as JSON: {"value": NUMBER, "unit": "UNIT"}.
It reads {"value": 12.5, "unit": "A"}
